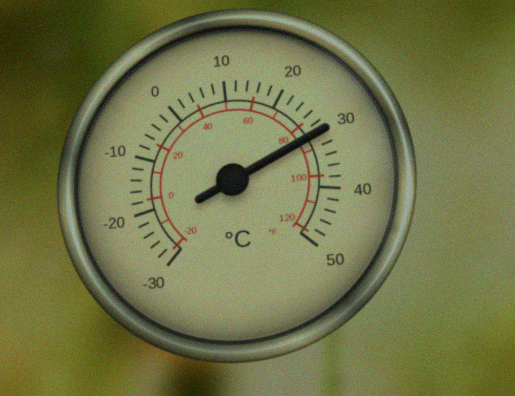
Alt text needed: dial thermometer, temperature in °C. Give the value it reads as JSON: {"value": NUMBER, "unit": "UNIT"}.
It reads {"value": 30, "unit": "°C"}
